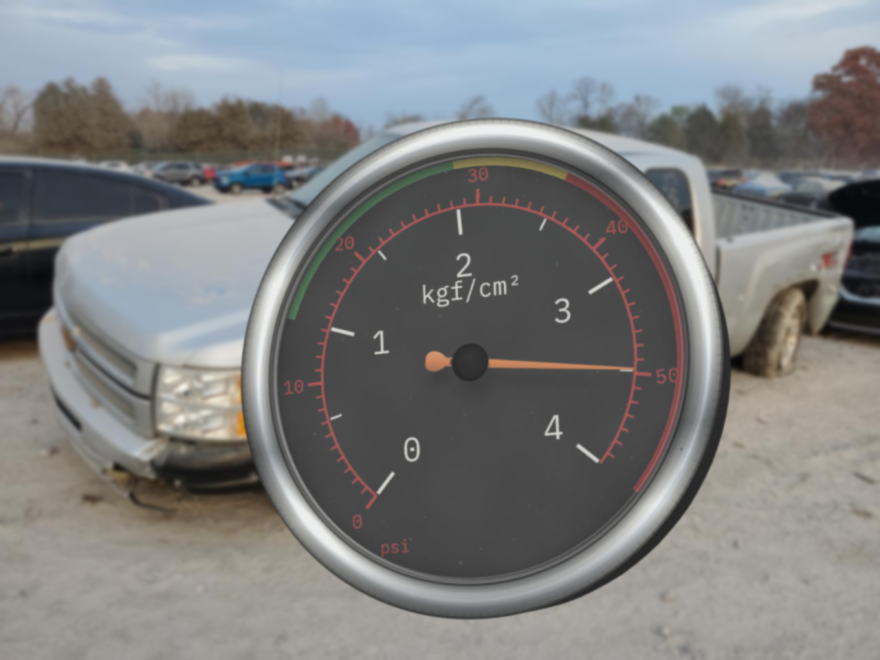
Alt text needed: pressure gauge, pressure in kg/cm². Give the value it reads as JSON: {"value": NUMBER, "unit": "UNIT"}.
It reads {"value": 3.5, "unit": "kg/cm²"}
